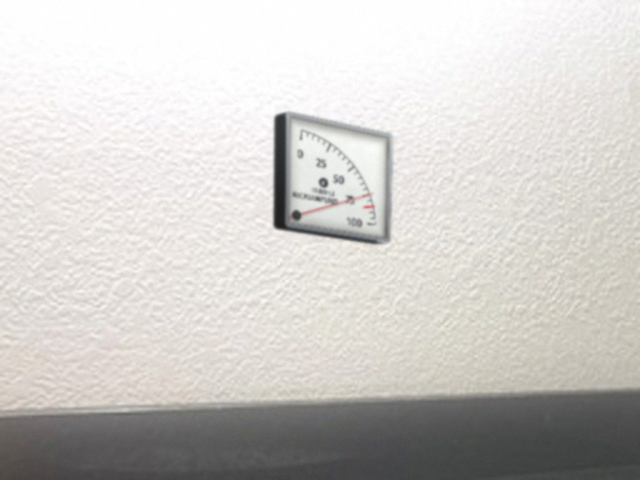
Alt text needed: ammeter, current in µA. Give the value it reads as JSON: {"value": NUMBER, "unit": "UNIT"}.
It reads {"value": 75, "unit": "µA"}
